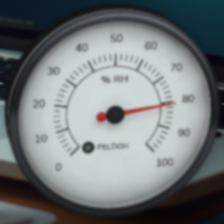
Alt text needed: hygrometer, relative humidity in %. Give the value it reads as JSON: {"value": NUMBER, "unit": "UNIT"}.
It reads {"value": 80, "unit": "%"}
